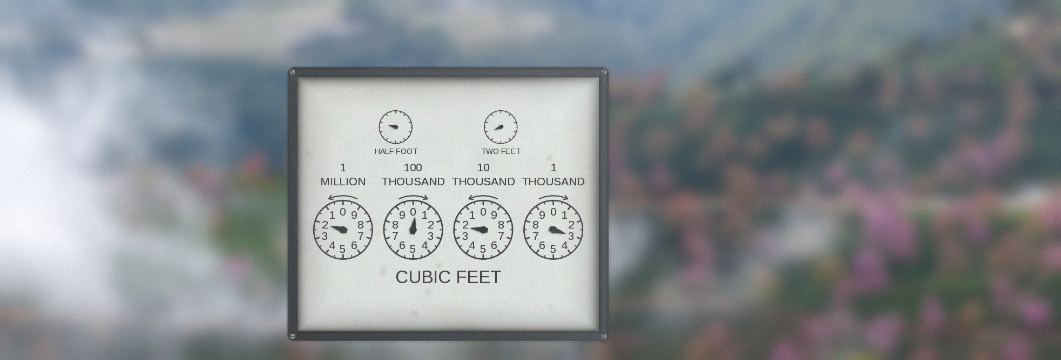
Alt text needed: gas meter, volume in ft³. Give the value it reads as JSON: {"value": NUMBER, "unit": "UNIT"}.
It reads {"value": 202300, "unit": "ft³"}
